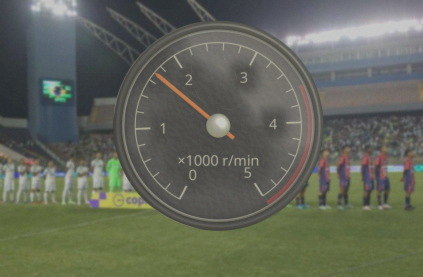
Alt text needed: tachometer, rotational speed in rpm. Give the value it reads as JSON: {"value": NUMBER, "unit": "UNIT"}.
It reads {"value": 1700, "unit": "rpm"}
